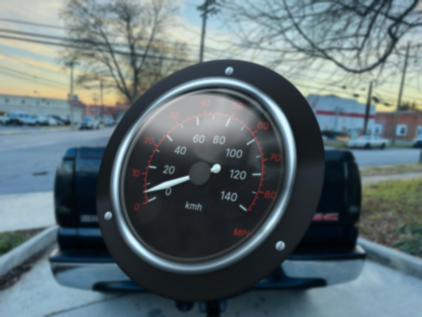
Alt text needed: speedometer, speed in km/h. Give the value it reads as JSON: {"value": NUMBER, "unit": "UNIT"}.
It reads {"value": 5, "unit": "km/h"}
